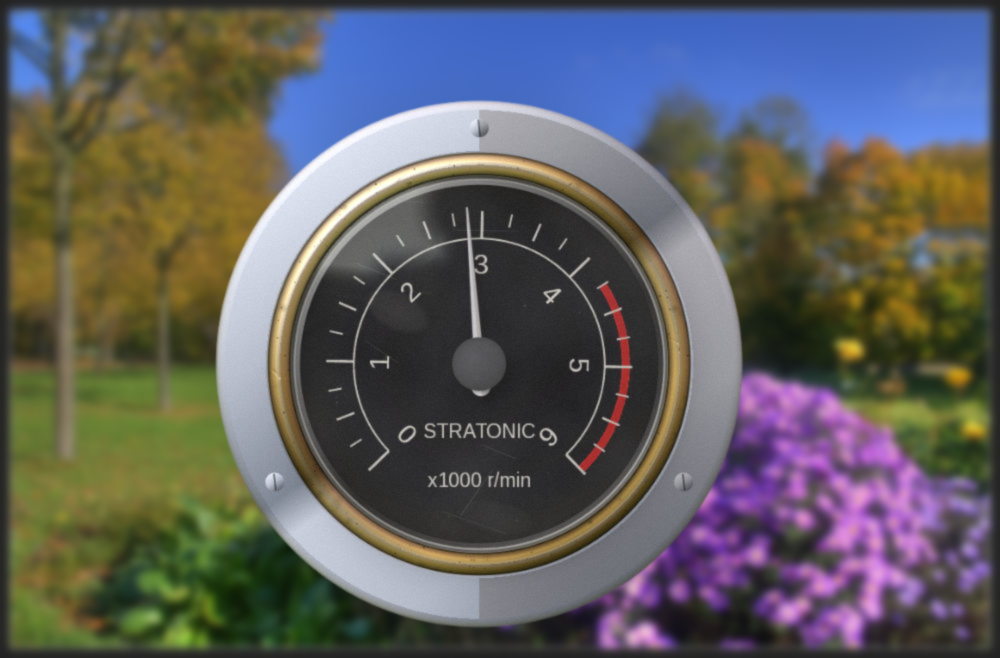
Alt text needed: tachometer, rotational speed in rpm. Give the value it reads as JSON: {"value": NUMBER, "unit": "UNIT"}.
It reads {"value": 2875, "unit": "rpm"}
